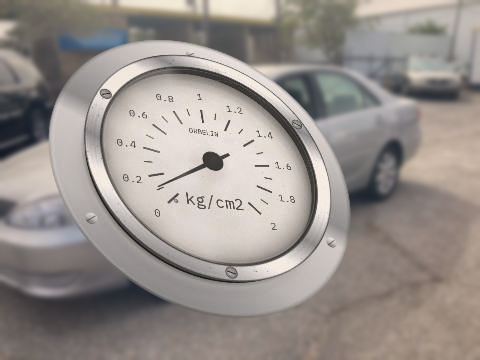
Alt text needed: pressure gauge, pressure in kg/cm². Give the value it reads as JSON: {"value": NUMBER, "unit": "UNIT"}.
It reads {"value": 0.1, "unit": "kg/cm²"}
